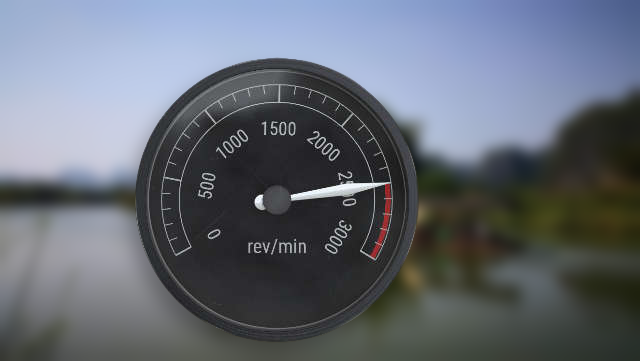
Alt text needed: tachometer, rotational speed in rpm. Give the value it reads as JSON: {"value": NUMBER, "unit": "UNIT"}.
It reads {"value": 2500, "unit": "rpm"}
